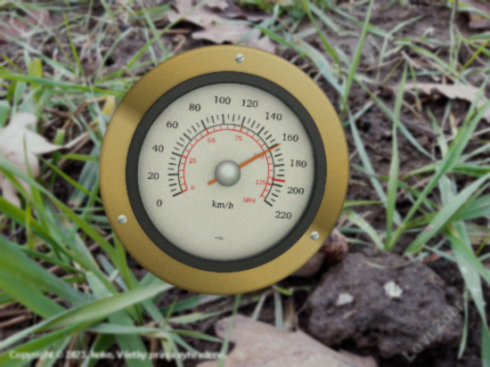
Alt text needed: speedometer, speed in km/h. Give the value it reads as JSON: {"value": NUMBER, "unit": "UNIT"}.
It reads {"value": 160, "unit": "km/h"}
